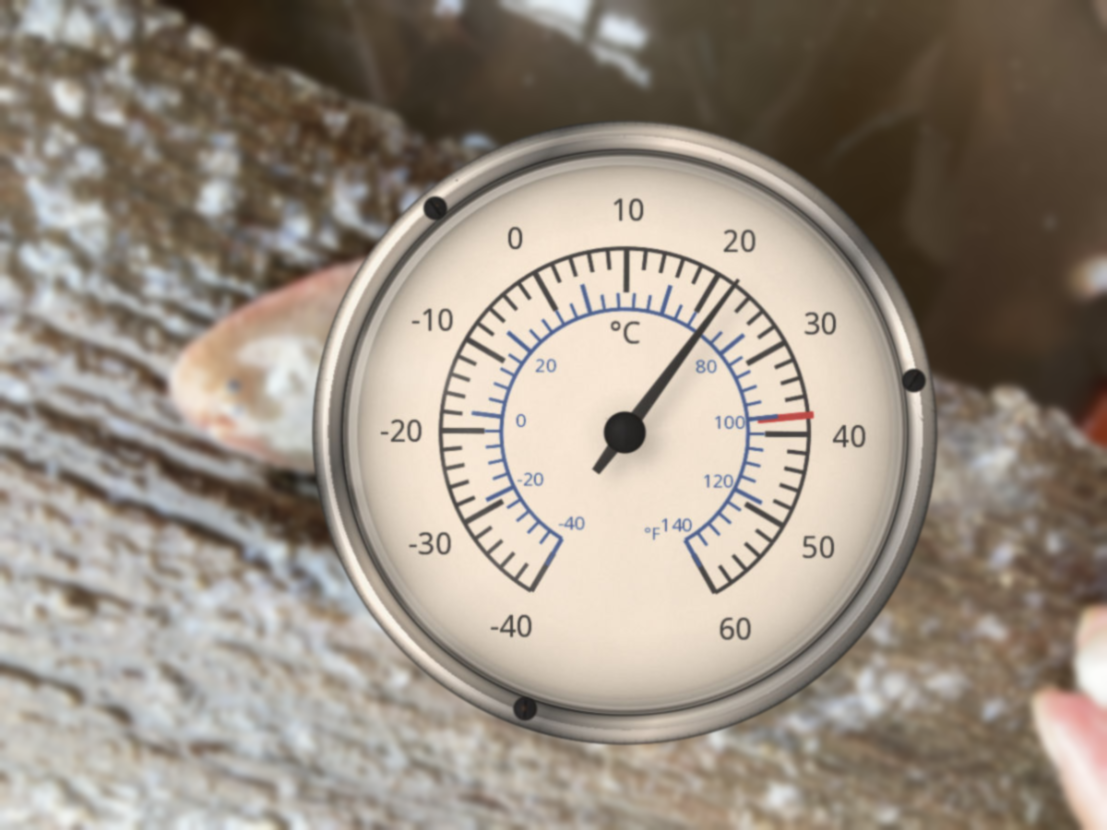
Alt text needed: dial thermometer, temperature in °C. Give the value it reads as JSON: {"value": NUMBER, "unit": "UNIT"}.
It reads {"value": 22, "unit": "°C"}
